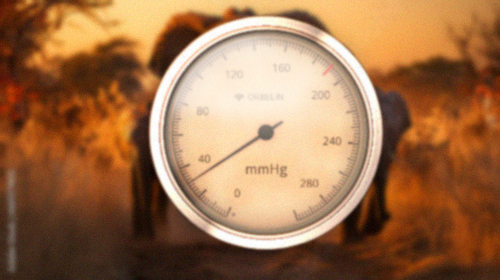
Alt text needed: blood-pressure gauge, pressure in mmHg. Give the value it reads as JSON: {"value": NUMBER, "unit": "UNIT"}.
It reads {"value": 30, "unit": "mmHg"}
